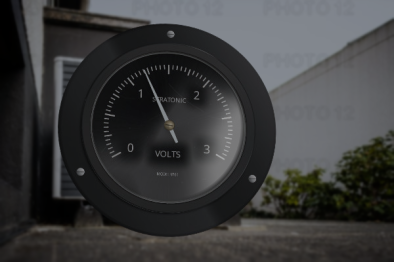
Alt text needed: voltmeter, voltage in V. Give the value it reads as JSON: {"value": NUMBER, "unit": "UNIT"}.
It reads {"value": 1.2, "unit": "V"}
